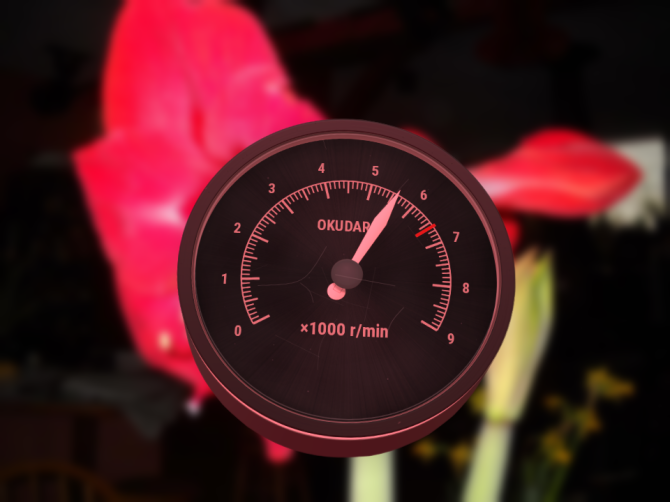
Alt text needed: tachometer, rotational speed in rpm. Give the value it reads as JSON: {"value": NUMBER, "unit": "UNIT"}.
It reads {"value": 5600, "unit": "rpm"}
